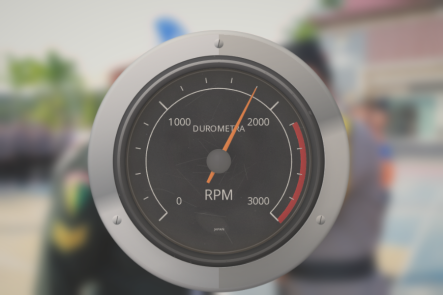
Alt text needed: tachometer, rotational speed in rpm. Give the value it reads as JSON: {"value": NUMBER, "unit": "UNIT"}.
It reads {"value": 1800, "unit": "rpm"}
